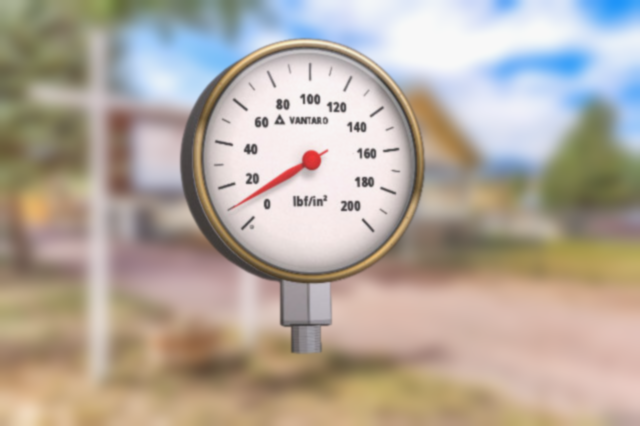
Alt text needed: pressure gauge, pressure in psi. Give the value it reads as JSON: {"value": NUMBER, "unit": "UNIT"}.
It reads {"value": 10, "unit": "psi"}
